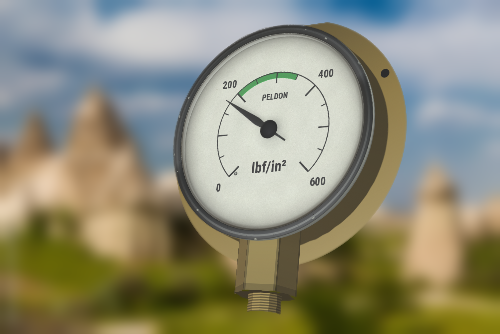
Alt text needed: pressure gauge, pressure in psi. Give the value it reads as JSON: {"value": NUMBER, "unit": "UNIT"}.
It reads {"value": 175, "unit": "psi"}
